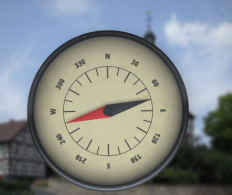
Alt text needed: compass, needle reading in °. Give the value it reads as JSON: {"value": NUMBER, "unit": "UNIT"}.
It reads {"value": 255, "unit": "°"}
